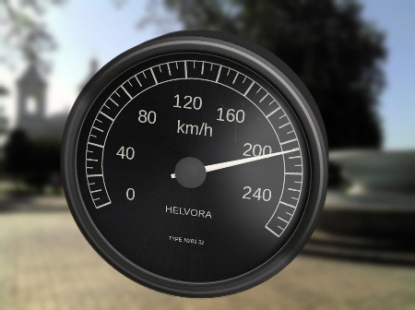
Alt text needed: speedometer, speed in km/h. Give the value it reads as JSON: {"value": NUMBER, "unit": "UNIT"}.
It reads {"value": 205, "unit": "km/h"}
